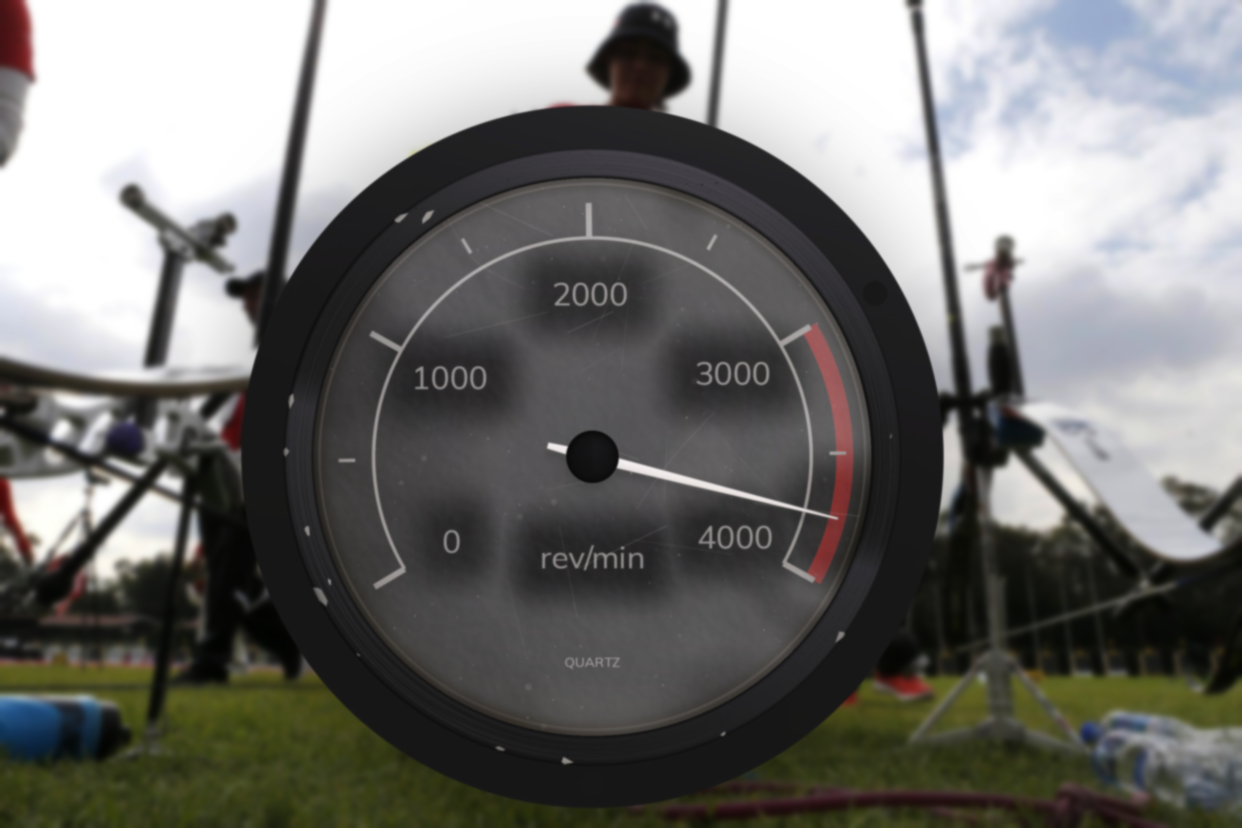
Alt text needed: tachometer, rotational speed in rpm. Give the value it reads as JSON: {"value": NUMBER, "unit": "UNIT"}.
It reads {"value": 3750, "unit": "rpm"}
